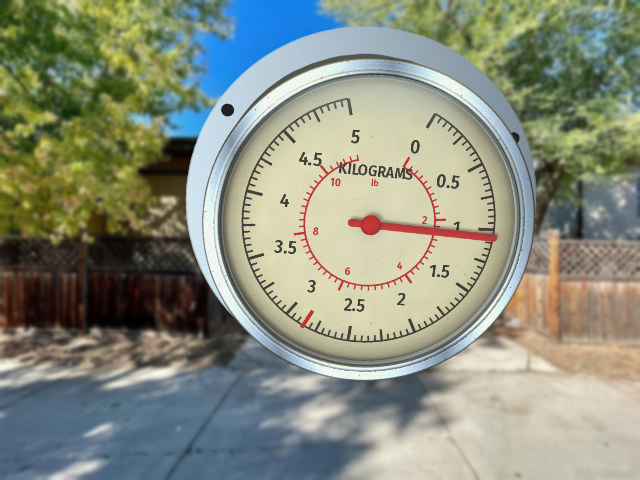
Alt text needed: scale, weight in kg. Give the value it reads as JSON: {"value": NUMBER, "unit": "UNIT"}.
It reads {"value": 1.05, "unit": "kg"}
